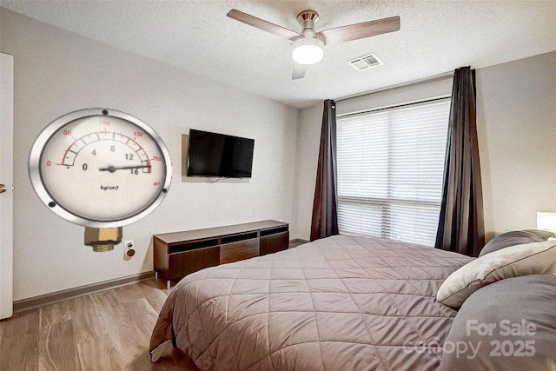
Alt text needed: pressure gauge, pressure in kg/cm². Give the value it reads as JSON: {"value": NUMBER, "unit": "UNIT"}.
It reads {"value": 15, "unit": "kg/cm²"}
